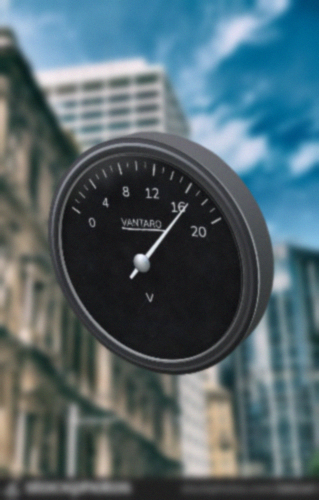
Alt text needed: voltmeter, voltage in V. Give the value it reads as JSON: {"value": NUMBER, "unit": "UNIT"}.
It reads {"value": 17, "unit": "V"}
